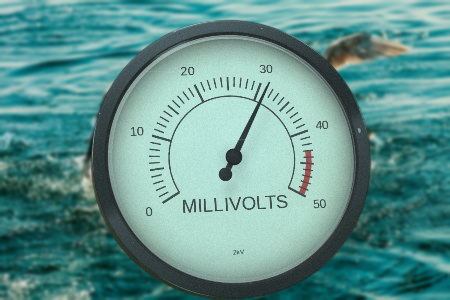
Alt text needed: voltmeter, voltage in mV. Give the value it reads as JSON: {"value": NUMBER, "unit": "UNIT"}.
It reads {"value": 31, "unit": "mV"}
